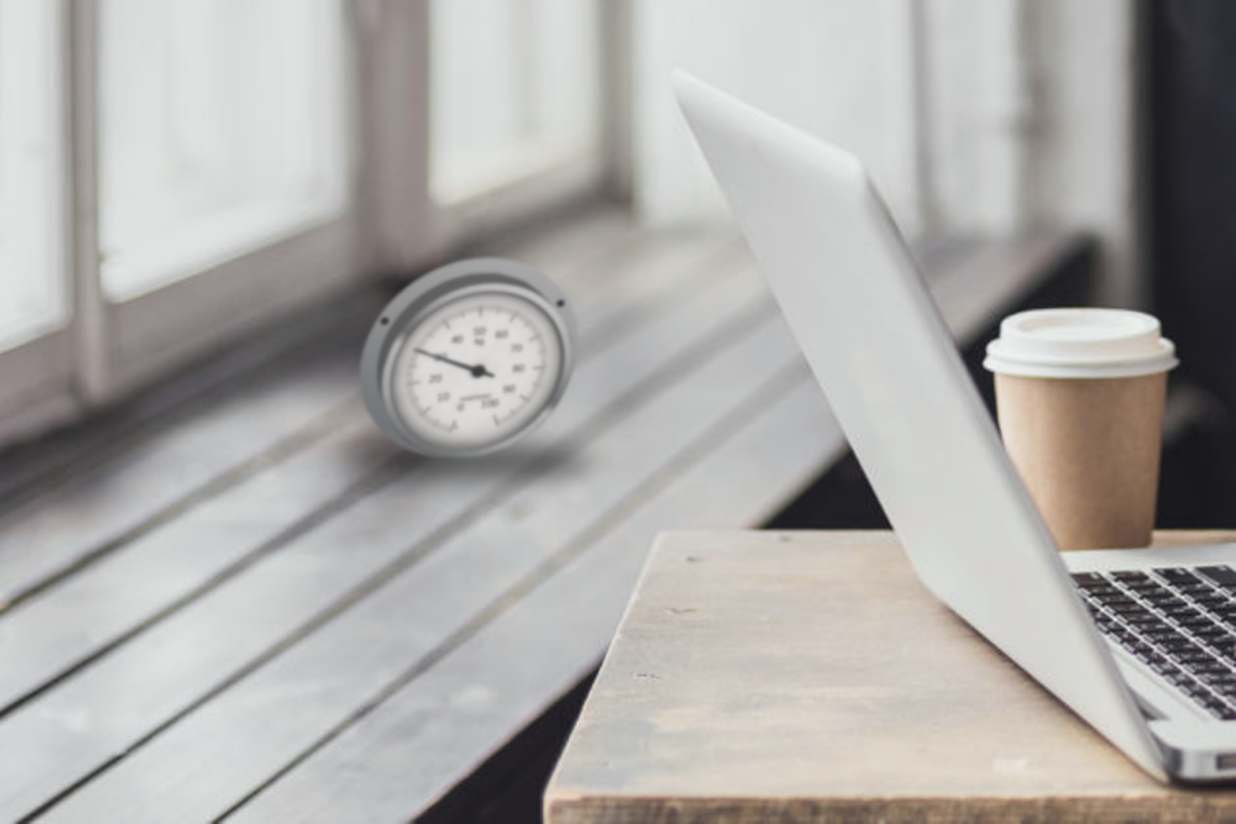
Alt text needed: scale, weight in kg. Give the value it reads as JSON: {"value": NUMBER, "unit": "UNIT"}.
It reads {"value": 30, "unit": "kg"}
